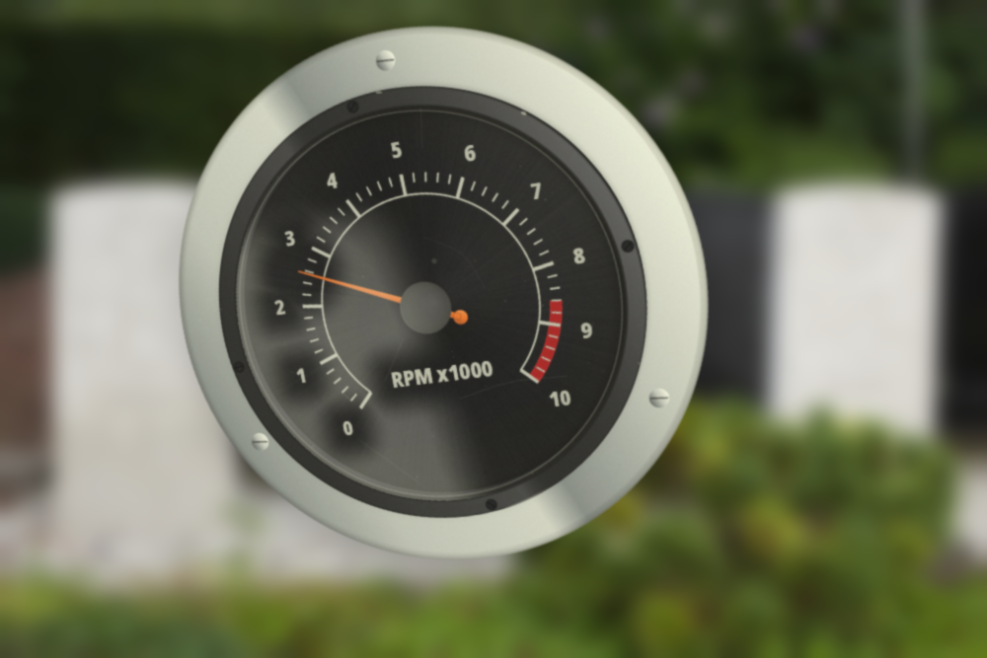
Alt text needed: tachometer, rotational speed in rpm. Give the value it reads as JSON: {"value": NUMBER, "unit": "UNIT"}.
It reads {"value": 2600, "unit": "rpm"}
